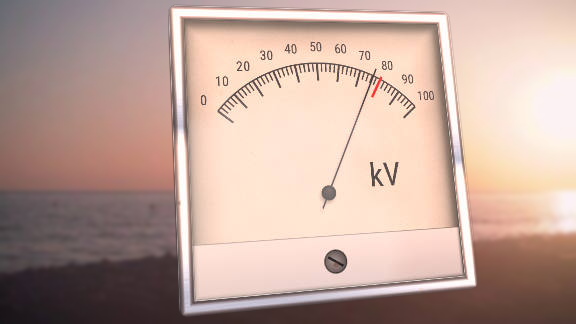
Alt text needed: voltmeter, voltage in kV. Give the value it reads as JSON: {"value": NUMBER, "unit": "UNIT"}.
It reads {"value": 76, "unit": "kV"}
